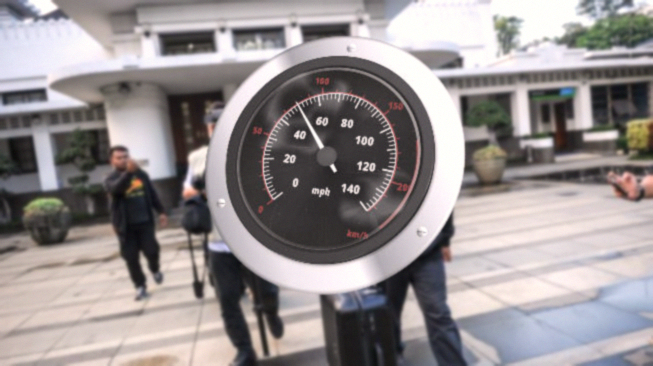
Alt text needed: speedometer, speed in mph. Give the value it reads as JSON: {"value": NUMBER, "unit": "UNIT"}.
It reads {"value": 50, "unit": "mph"}
